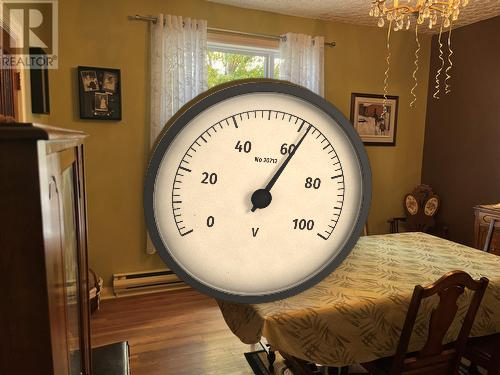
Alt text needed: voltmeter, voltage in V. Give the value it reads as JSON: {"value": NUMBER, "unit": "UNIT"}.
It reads {"value": 62, "unit": "V"}
